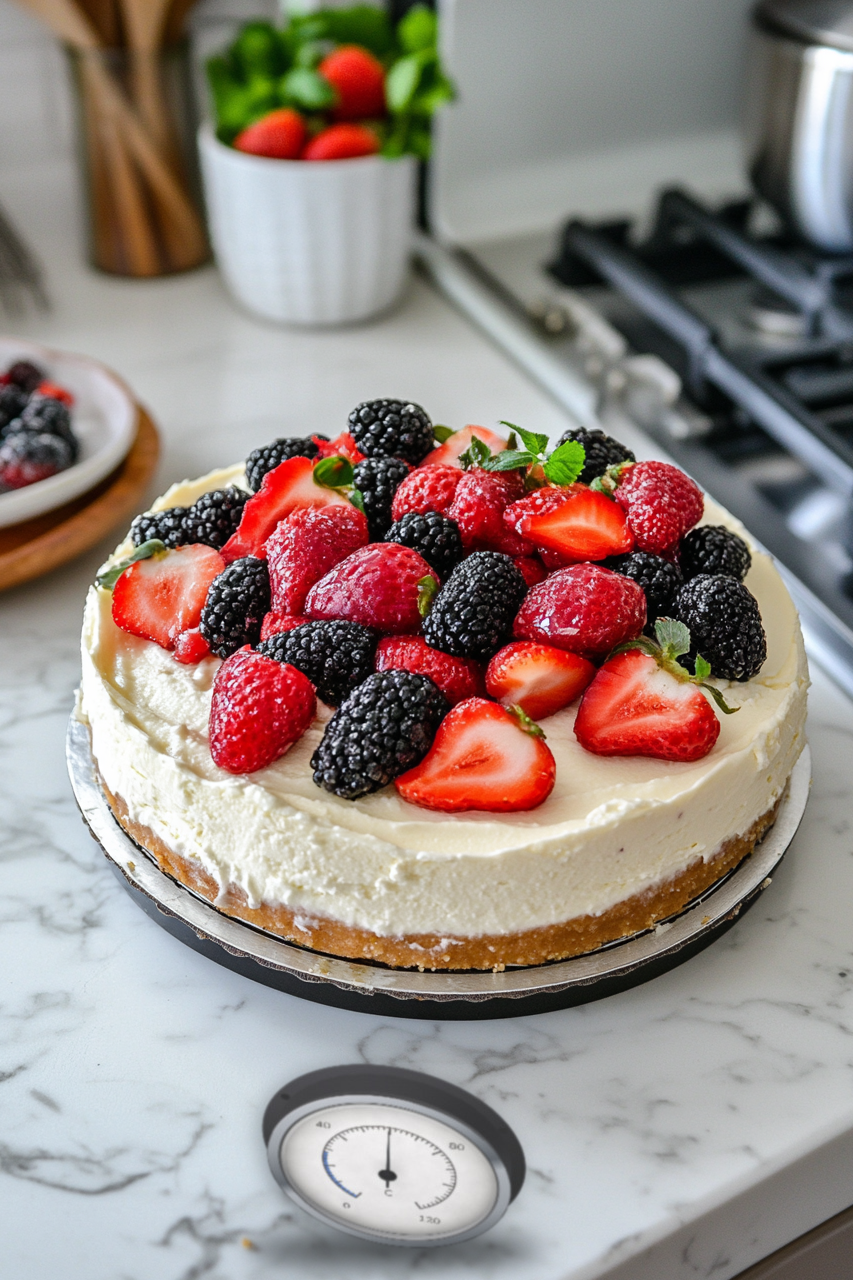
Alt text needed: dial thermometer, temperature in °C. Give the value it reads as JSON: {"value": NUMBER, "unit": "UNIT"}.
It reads {"value": 60, "unit": "°C"}
